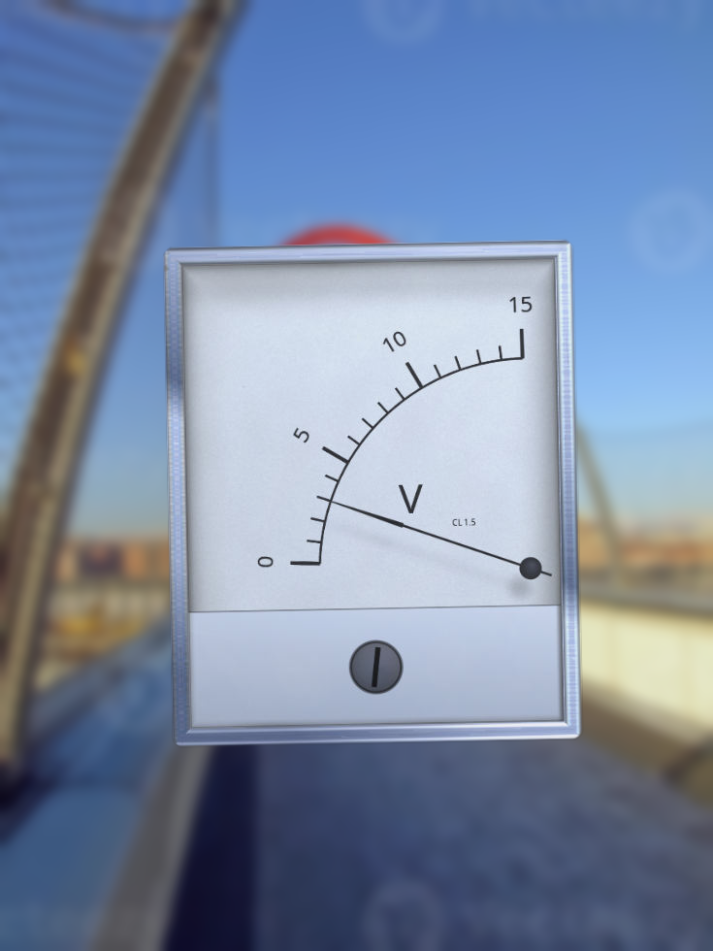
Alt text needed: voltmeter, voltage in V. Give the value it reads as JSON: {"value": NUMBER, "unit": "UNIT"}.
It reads {"value": 3, "unit": "V"}
